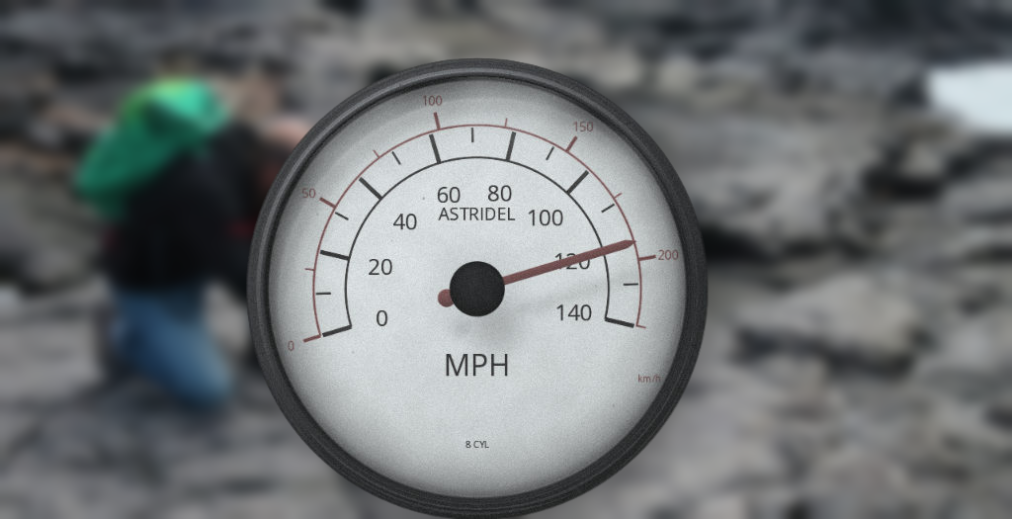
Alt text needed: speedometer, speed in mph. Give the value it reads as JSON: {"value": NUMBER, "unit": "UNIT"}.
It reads {"value": 120, "unit": "mph"}
